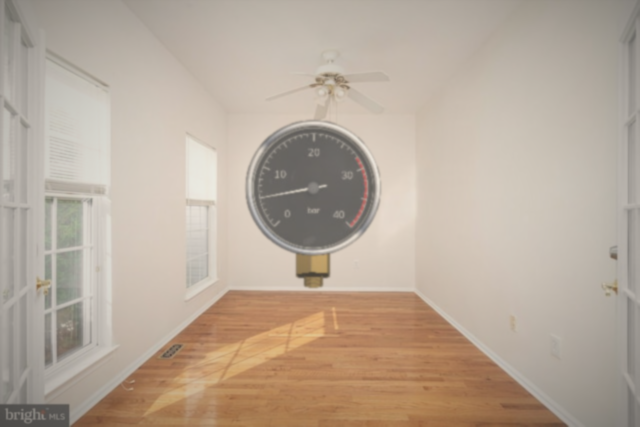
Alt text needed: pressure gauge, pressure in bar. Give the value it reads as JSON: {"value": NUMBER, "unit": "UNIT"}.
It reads {"value": 5, "unit": "bar"}
